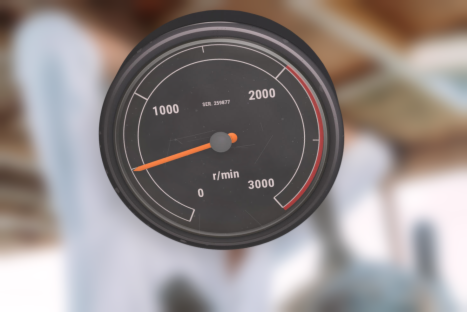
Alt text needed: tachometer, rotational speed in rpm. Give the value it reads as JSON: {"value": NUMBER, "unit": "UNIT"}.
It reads {"value": 500, "unit": "rpm"}
